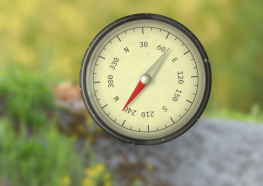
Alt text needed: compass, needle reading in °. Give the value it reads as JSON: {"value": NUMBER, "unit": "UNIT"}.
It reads {"value": 250, "unit": "°"}
